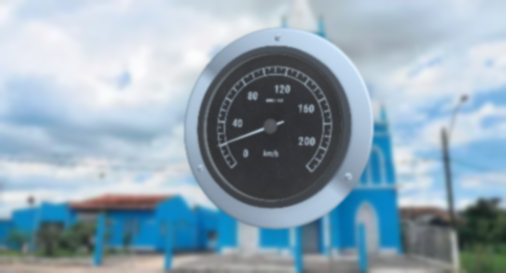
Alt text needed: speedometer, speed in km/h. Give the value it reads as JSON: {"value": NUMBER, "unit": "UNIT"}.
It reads {"value": 20, "unit": "km/h"}
